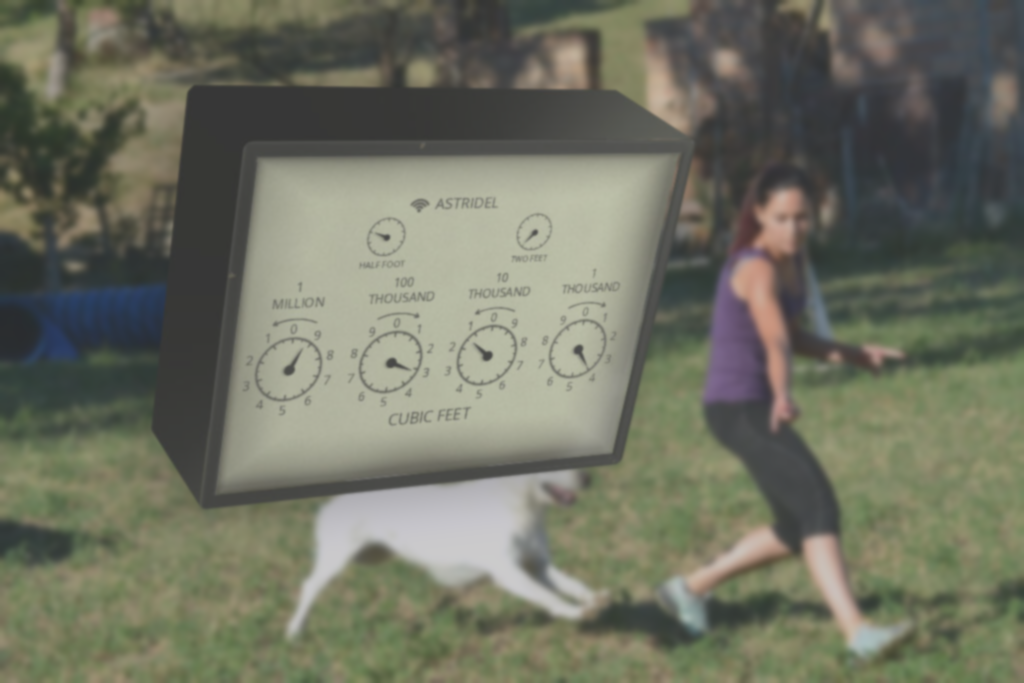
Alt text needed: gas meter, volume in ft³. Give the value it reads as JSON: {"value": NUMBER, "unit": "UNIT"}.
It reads {"value": 931400, "unit": "ft³"}
